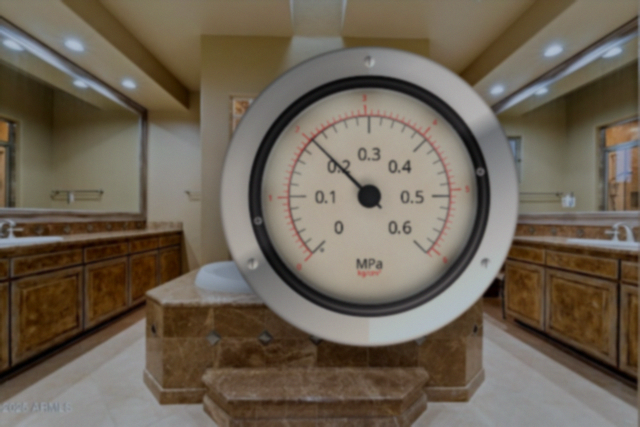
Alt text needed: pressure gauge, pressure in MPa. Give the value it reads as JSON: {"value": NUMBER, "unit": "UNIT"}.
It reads {"value": 0.2, "unit": "MPa"}
